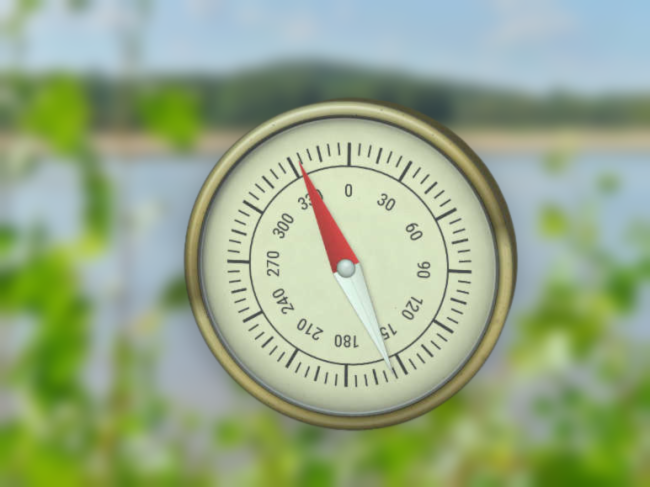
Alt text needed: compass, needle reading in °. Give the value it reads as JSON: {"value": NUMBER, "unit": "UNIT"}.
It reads {"value": 335, "unit": "°"}
